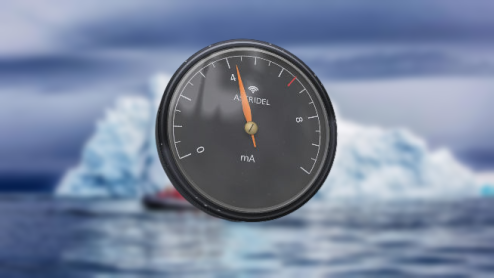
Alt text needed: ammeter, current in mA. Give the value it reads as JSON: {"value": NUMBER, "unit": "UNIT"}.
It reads {"value": 4.25, "unit": "mA"}
